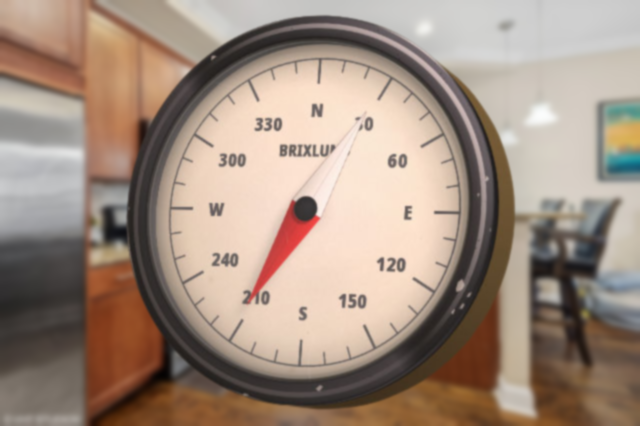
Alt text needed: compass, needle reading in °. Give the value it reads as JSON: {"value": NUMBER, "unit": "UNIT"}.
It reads {"value": 210, "unit": "°"}
